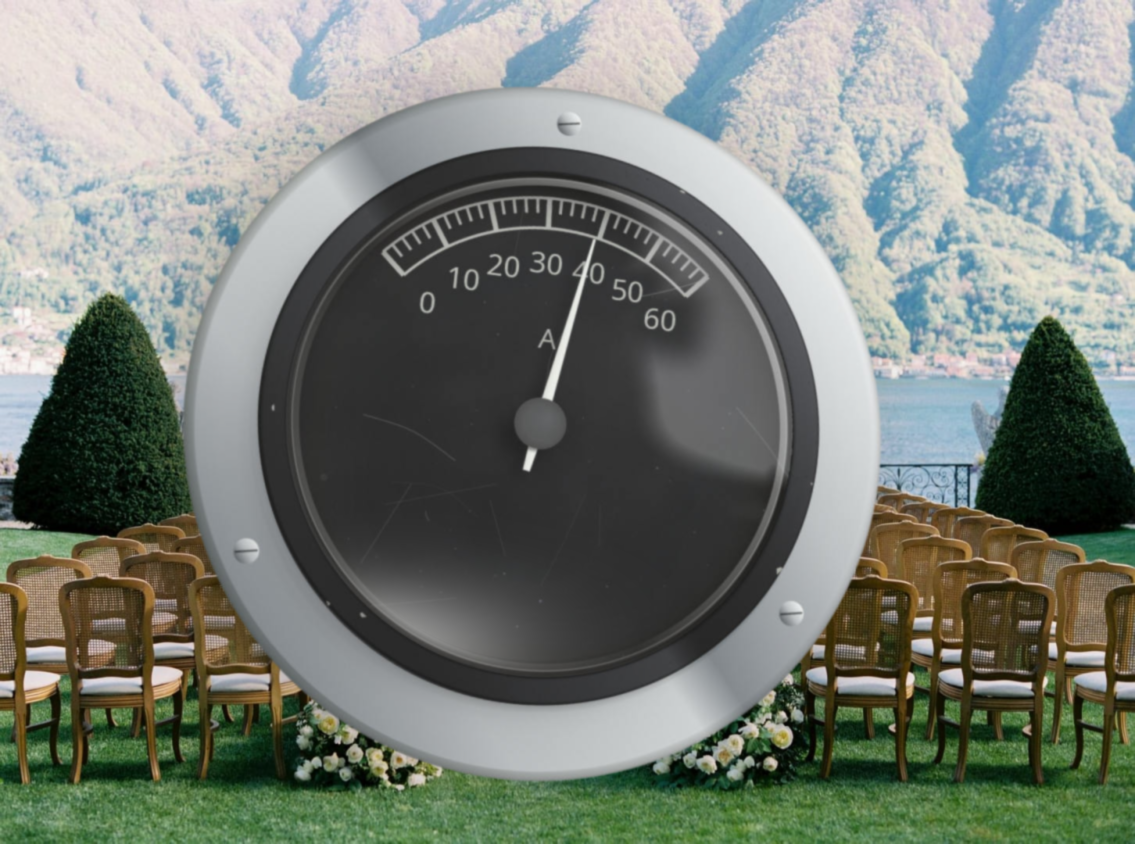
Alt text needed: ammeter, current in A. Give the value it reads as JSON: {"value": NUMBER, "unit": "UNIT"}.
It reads {"value": 39, "unit": "A"}
